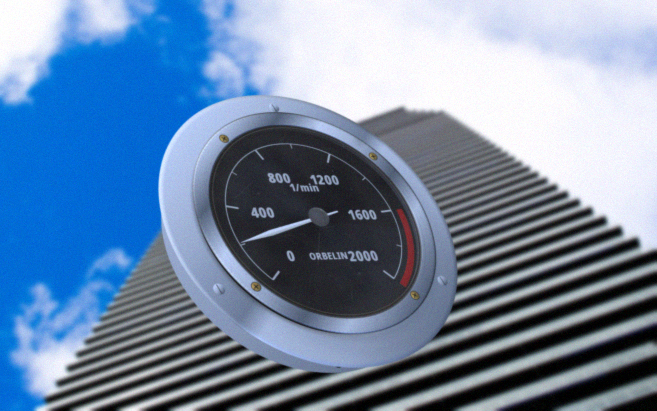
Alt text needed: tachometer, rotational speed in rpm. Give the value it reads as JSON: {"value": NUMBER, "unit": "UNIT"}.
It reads {"value": 200, "unit": "rpm"}
